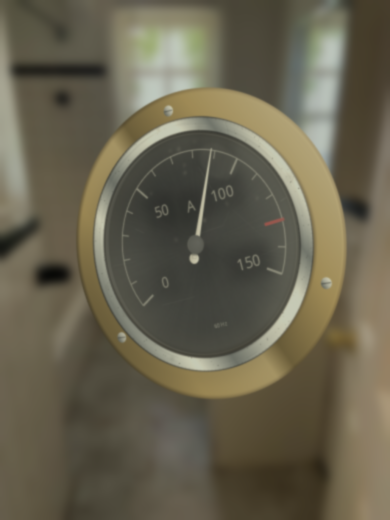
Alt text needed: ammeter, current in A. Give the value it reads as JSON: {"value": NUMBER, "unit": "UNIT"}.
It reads {"value": 90, "unit": "A"}
